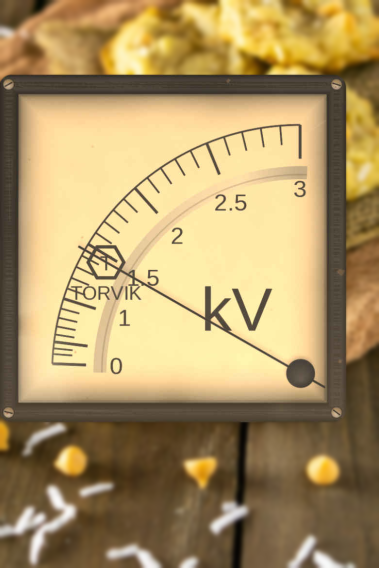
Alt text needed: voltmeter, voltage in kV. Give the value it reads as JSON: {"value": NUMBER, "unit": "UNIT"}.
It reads {"value": 1.45, "unit": "kV"}
